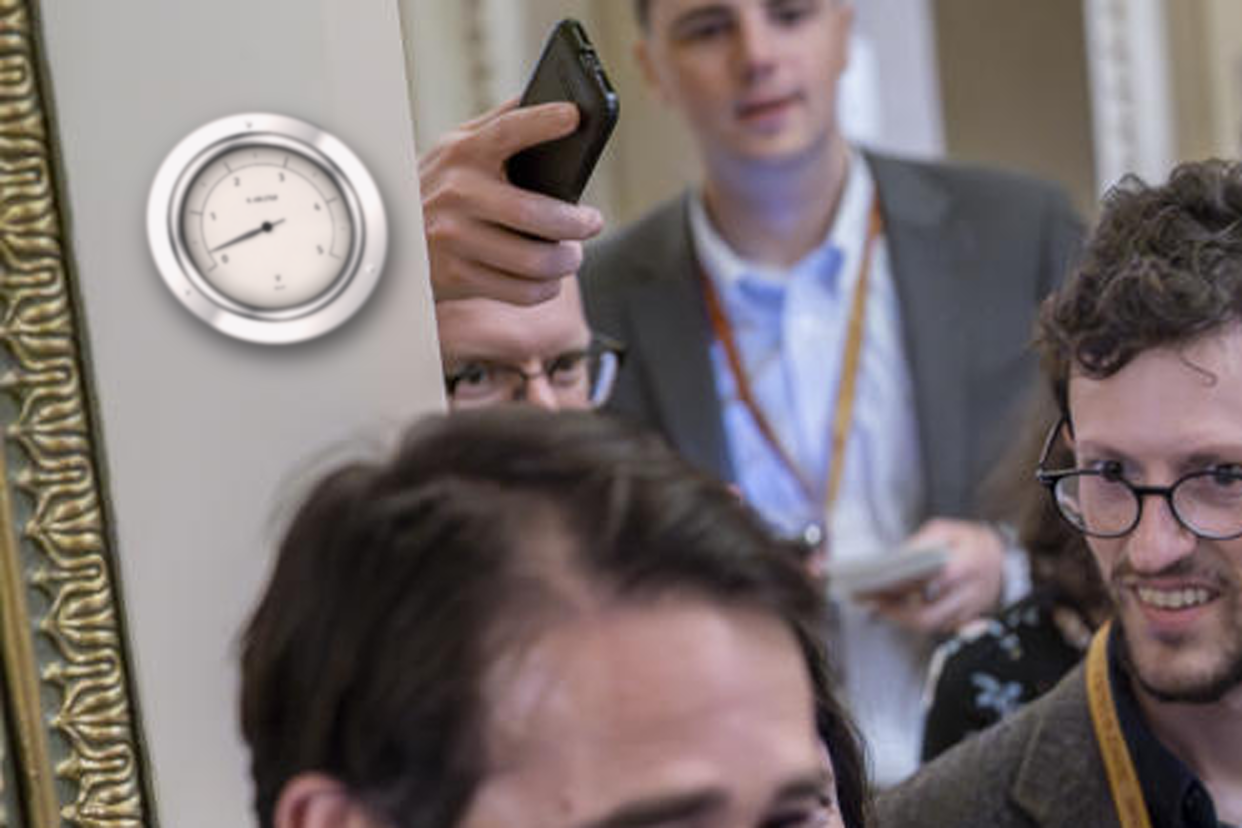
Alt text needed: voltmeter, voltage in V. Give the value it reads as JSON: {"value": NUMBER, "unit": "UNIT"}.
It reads {"value": 0.25, "unit": "V"}
